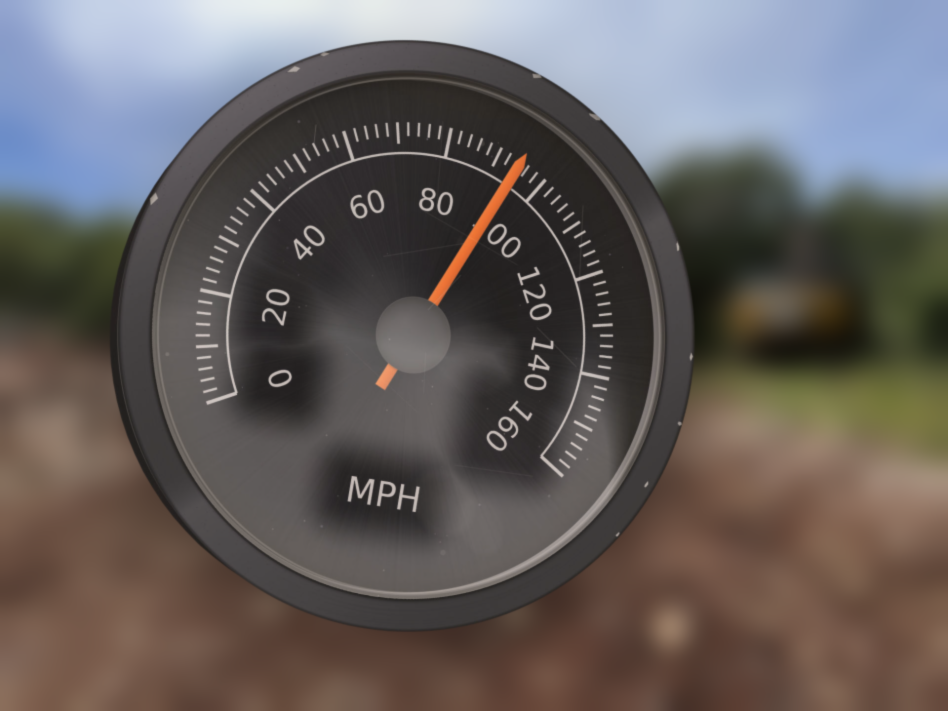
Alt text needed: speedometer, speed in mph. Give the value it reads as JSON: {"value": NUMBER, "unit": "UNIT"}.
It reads {"value": 94, "unit": "mph"}
